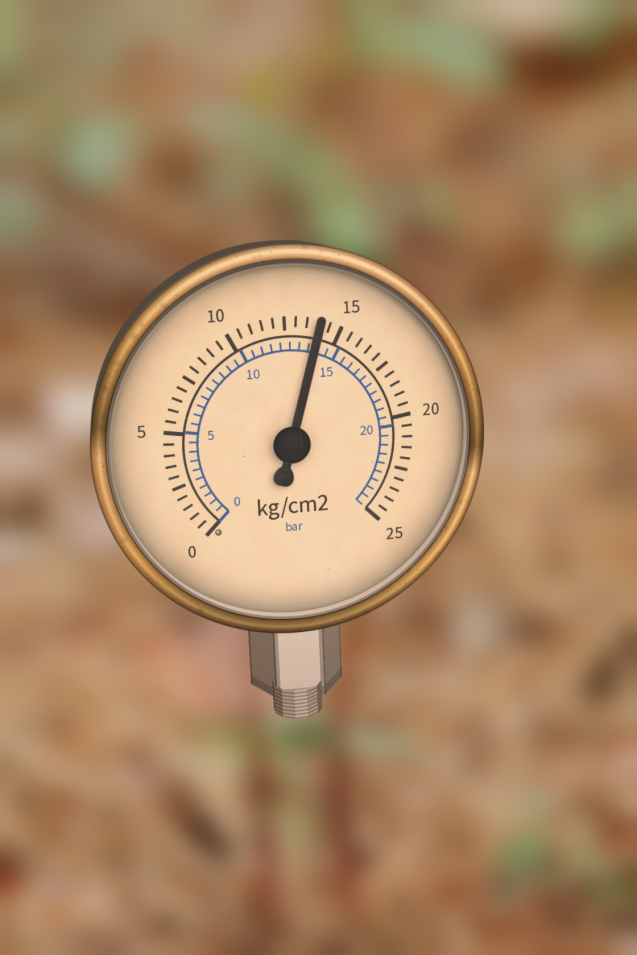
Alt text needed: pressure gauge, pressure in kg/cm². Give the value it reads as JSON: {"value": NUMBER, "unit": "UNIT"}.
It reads {"value": 14, "unit": "kg/cm²"}
